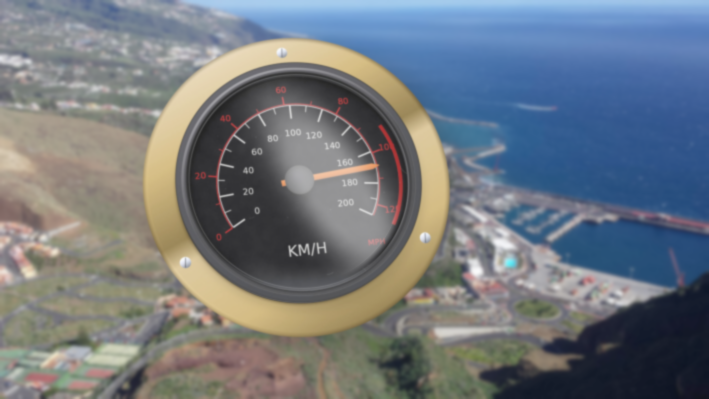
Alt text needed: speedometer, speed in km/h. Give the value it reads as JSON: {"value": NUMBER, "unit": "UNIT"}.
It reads {"value": 170, "unit": "km/h"}
